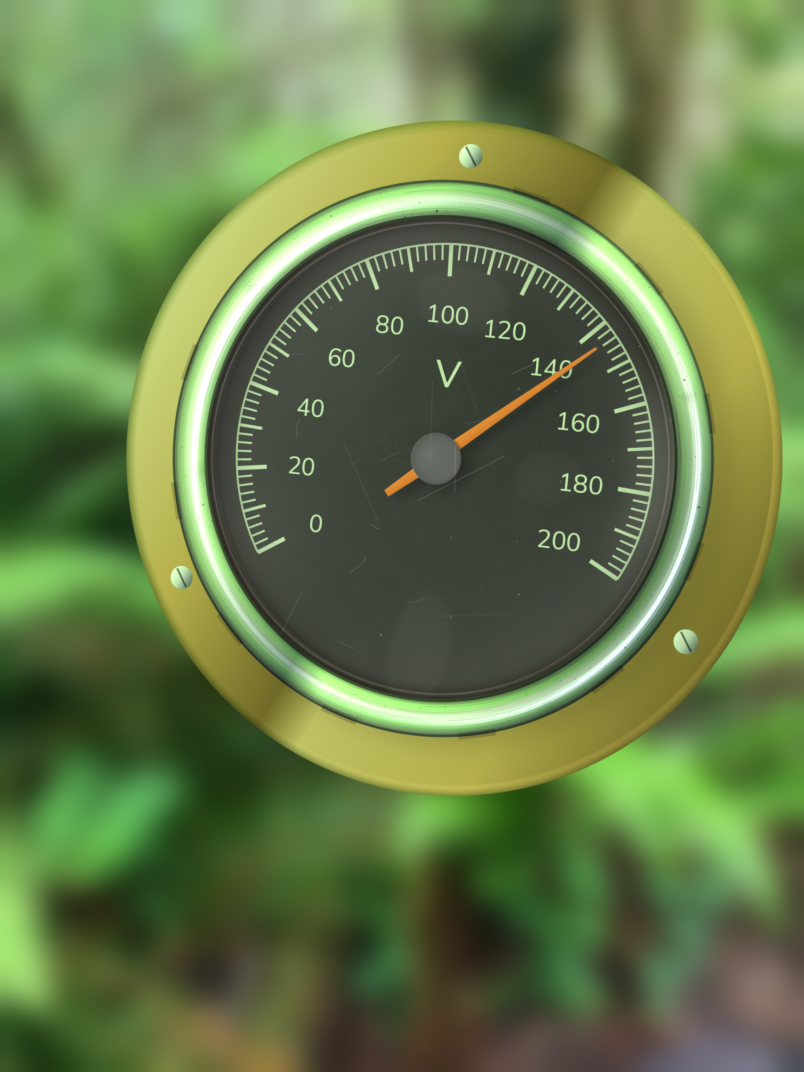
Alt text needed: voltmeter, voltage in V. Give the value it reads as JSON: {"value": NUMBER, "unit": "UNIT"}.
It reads {"value": 144, "unit": "V"}
